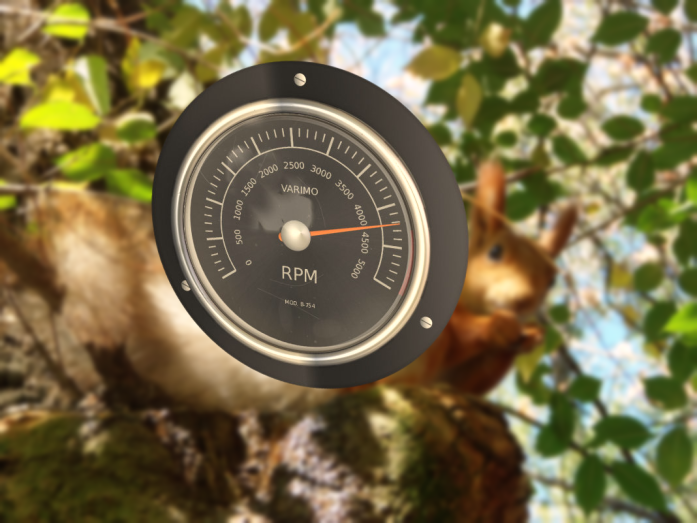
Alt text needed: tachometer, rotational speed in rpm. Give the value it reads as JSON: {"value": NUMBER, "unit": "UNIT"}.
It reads {"value": 4200, "unit": "rpm"}
